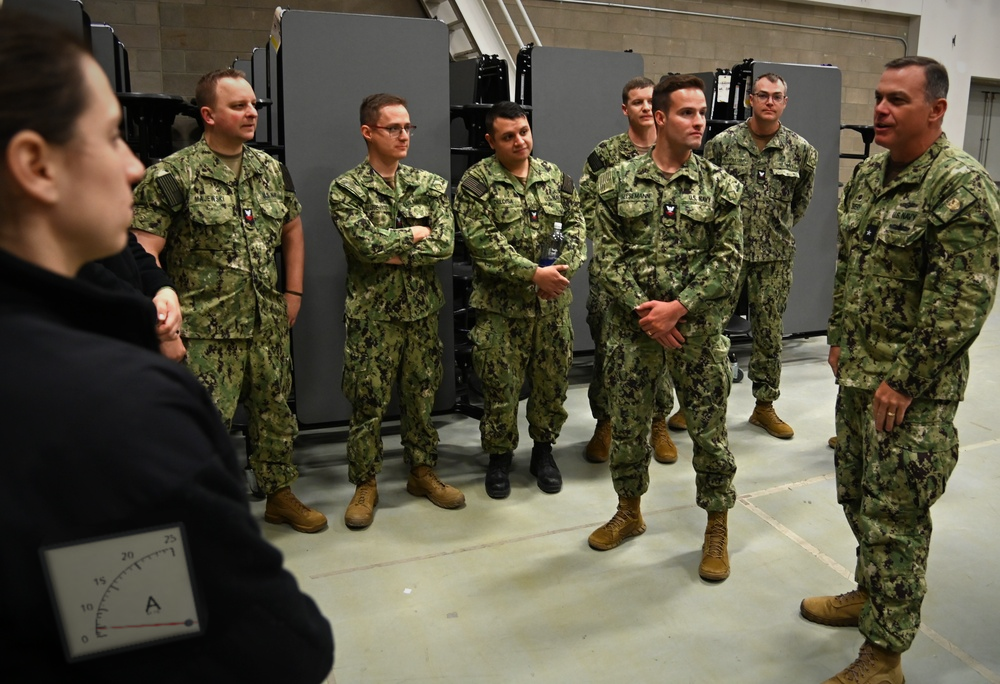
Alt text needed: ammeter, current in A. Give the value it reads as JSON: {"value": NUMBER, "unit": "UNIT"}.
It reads {"value": 5, "unit": "A"}
